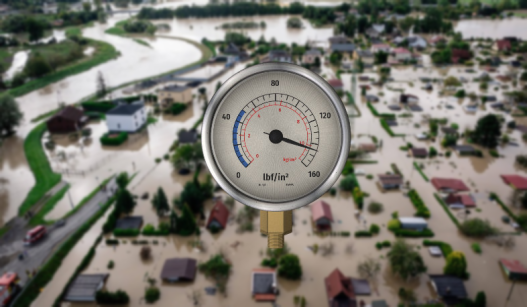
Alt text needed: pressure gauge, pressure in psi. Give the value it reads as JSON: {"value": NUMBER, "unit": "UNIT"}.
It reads {"value": 145, "unit": "psi"}
